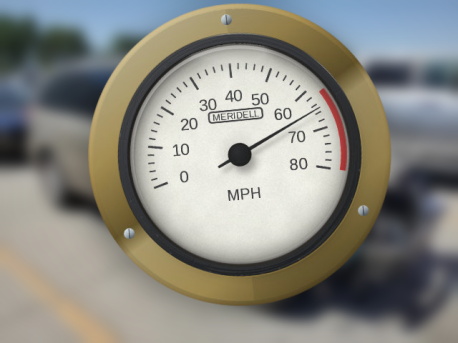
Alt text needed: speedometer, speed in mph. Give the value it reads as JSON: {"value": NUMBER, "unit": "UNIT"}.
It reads {"value": 65, "unit": "mph"}
